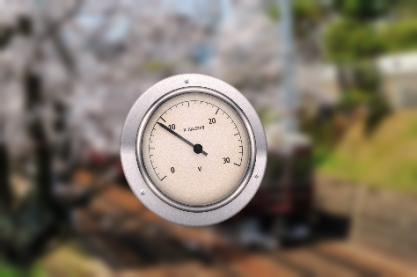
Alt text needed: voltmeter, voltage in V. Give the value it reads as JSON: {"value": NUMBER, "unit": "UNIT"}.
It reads {"value": 9, "unit": "V"}
